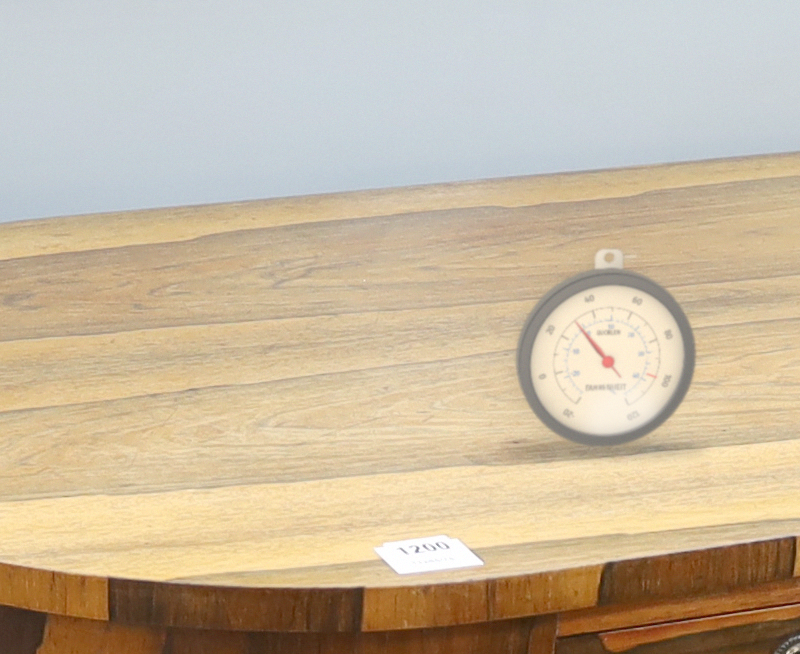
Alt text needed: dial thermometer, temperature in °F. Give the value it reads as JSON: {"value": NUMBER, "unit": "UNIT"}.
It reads {"value": 30, "unit": "°F"}
